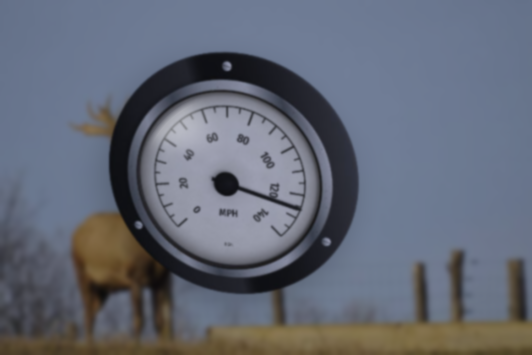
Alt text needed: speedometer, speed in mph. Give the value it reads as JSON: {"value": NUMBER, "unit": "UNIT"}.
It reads {"value": 125, "unit": "mph"}
